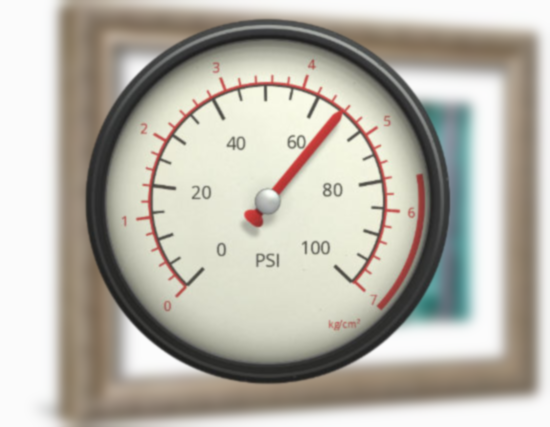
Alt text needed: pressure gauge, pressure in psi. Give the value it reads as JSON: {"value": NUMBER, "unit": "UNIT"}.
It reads {"value": 65, "unit": "psi"}
